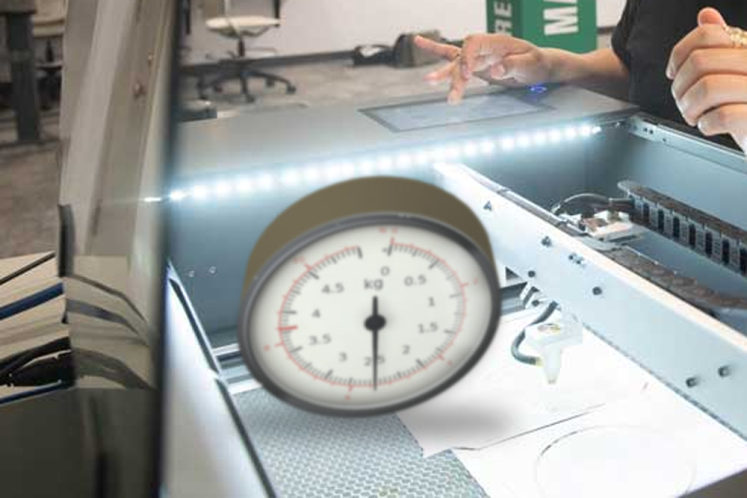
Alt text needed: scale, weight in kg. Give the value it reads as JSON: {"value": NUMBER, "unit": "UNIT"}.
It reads {"value": 2.5, "unit": "kg"}
